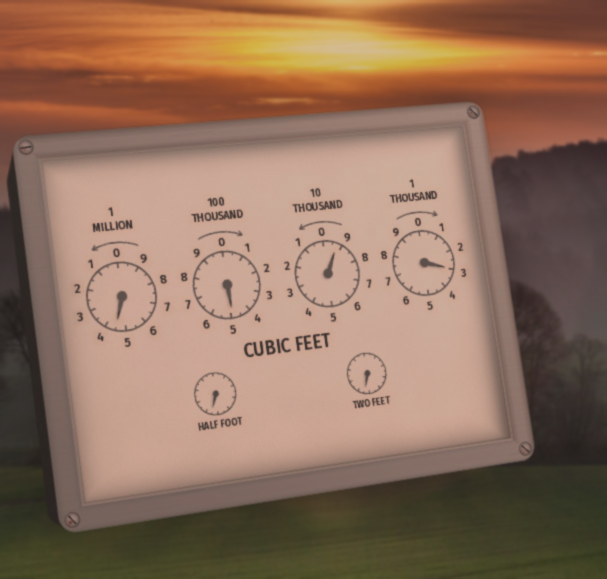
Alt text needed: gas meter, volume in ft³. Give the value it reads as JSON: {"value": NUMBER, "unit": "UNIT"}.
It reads {"value": 449300, "unit": "ft³"}
